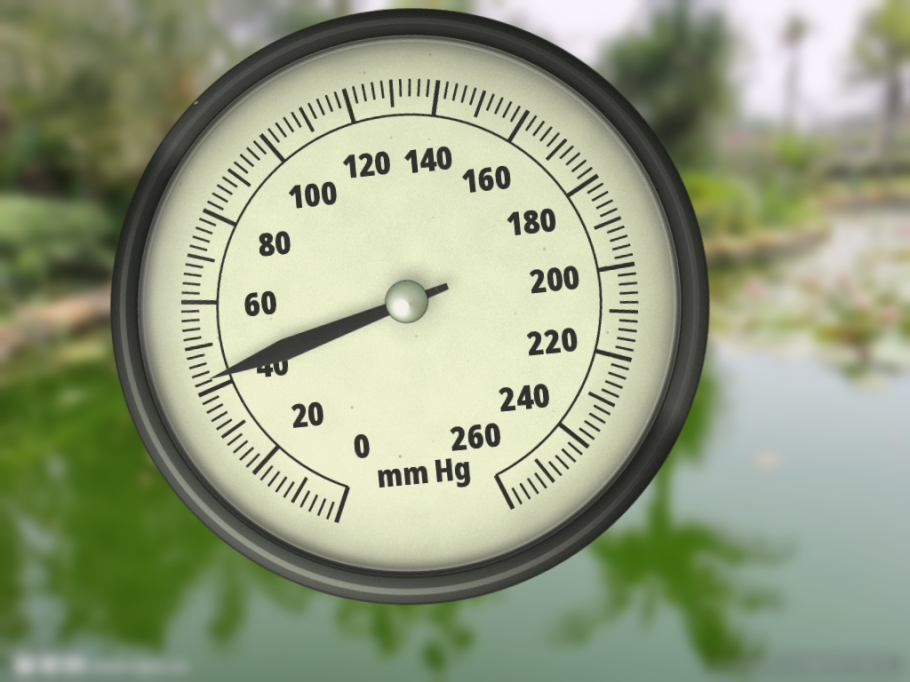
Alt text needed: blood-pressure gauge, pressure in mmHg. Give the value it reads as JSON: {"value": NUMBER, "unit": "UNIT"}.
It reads {"value": 42, "unit": "mmHg"}
